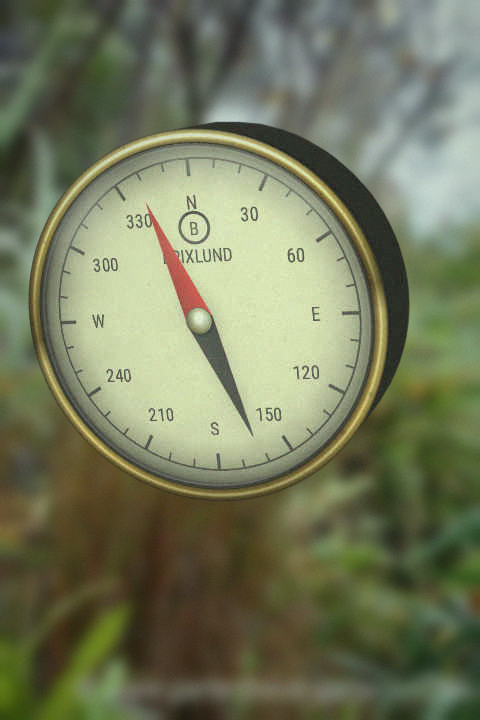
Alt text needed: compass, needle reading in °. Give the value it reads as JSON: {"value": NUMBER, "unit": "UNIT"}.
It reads {"value": 340, "unit": "°"}
